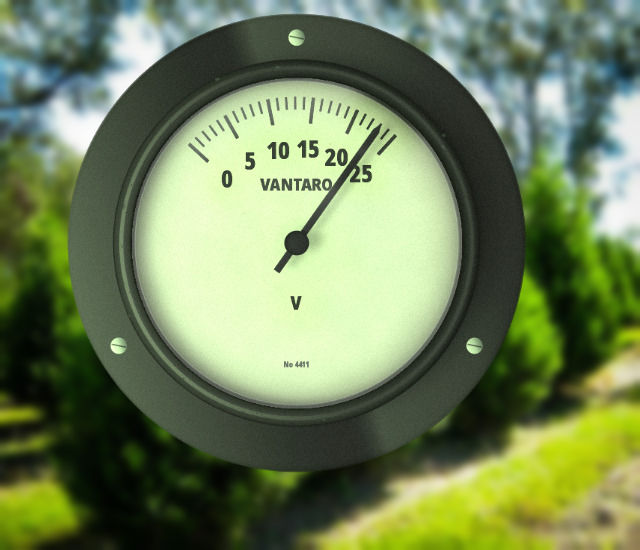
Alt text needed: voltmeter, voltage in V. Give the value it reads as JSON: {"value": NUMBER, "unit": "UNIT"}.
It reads {"value": 23, "unit": "V"}
